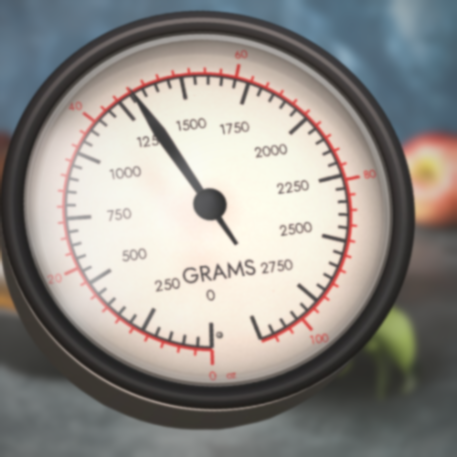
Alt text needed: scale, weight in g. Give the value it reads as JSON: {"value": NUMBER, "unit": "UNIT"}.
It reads {"value": 1300, "unit": "g"}
